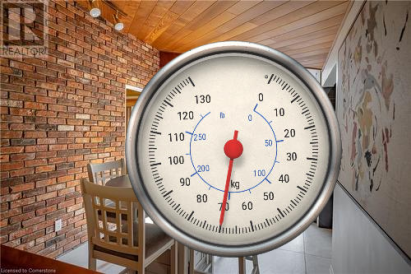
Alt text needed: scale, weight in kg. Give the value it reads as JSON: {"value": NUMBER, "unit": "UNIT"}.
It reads {"value": 70, "unit": "kg"}
